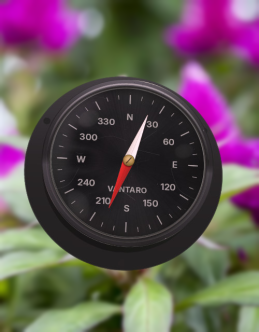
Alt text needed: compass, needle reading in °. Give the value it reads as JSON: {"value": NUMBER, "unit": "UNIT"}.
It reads {"value": 200, "unit": "°"}
